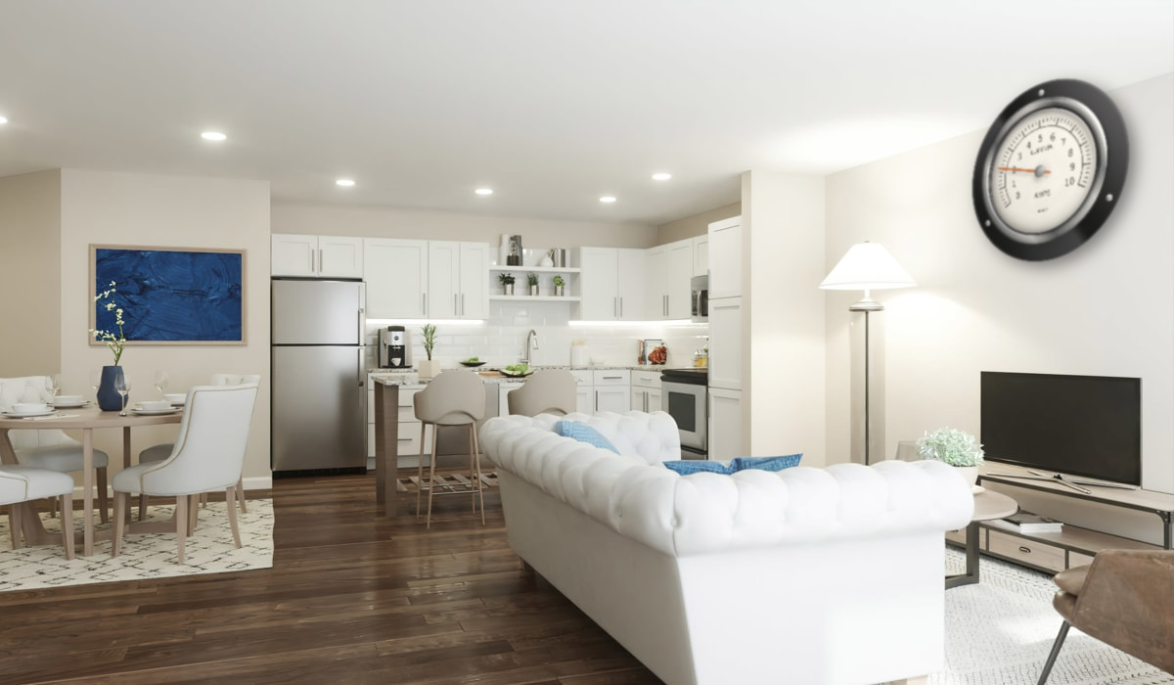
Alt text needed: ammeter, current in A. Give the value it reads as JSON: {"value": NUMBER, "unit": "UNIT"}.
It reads {"value": 2, "unit": "A"}
